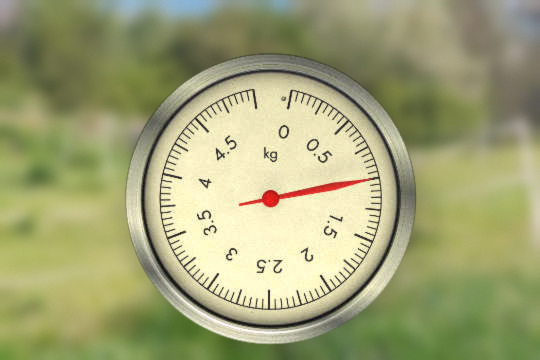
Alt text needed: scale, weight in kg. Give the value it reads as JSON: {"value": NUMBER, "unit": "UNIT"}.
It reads {"value": 1, "unit": "kg"}
